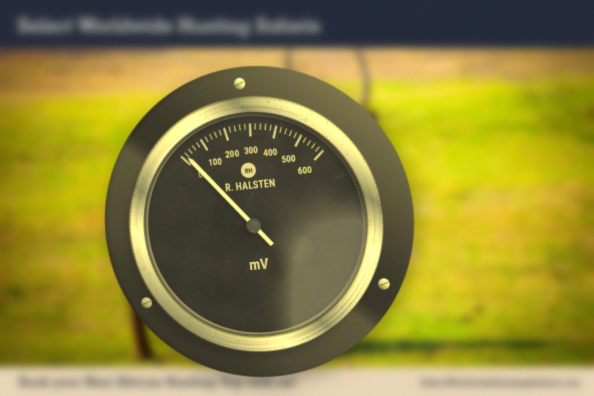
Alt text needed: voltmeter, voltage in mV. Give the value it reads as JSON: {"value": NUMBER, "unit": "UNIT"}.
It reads {"value": 20, "unit": "mV"}
